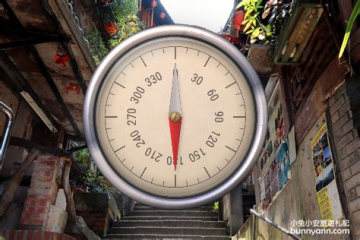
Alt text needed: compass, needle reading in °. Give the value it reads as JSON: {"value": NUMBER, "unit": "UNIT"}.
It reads {"value": 180, "unit": "°"}
